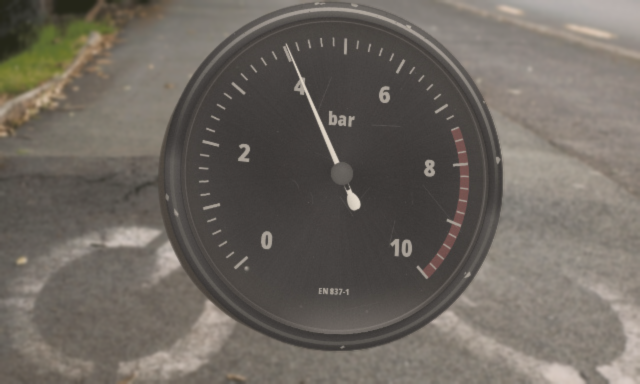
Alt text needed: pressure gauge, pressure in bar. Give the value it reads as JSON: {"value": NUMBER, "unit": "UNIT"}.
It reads {"value": 4, "unit": "bar"}
